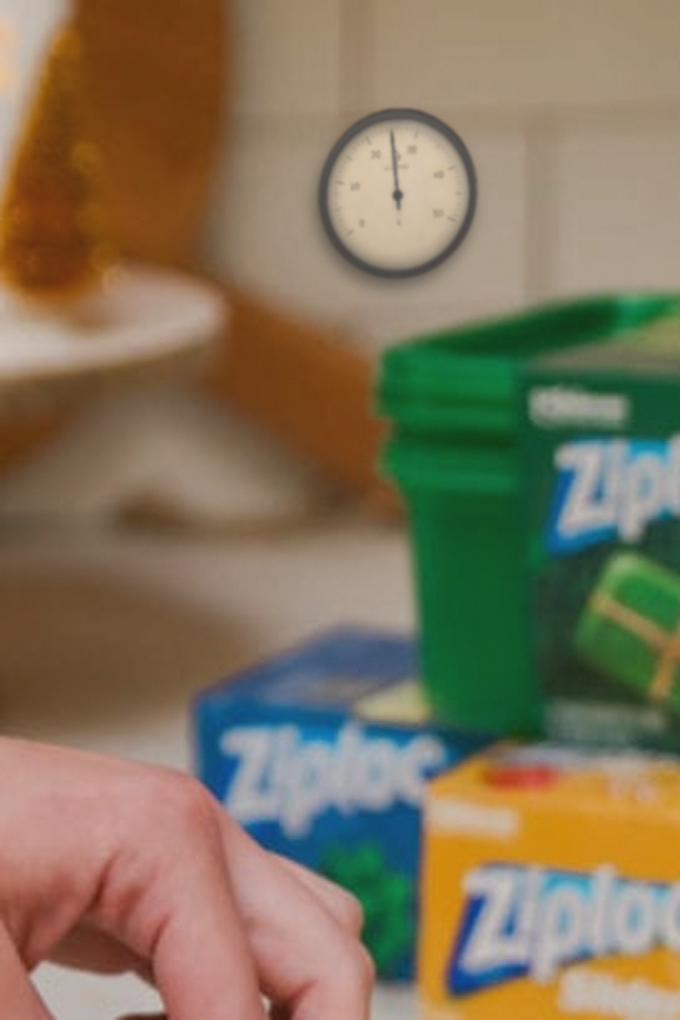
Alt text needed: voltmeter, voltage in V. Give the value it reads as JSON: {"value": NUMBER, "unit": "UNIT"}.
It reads {"value": 25, "unit": "V"}
